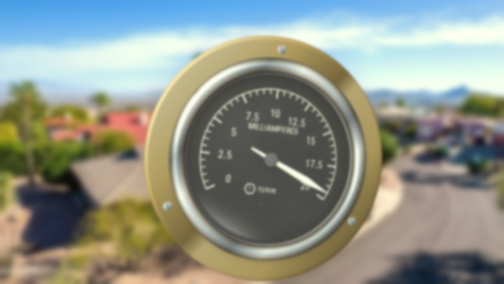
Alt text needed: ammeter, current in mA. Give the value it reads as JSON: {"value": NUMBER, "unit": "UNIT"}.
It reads {"value": 19.5, "unit": "mA"}
